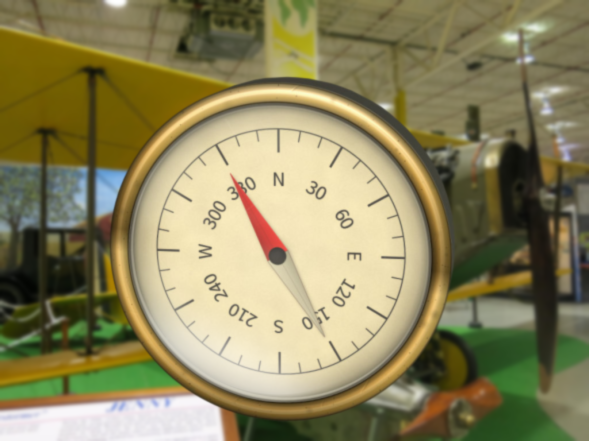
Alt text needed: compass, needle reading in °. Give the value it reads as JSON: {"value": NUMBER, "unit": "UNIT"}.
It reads {"value": 330, "unit": "°"}
